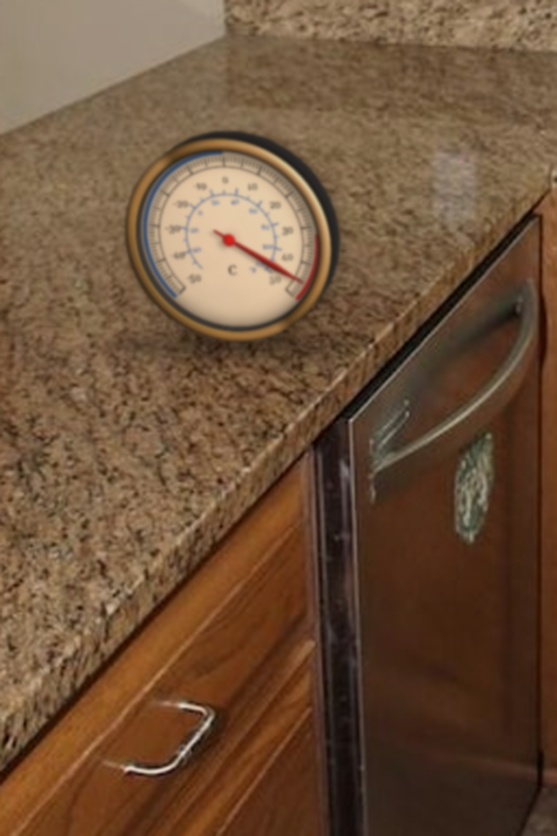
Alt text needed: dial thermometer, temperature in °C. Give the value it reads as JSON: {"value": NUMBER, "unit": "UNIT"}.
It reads {"value": 45, "unit": "°C"}
